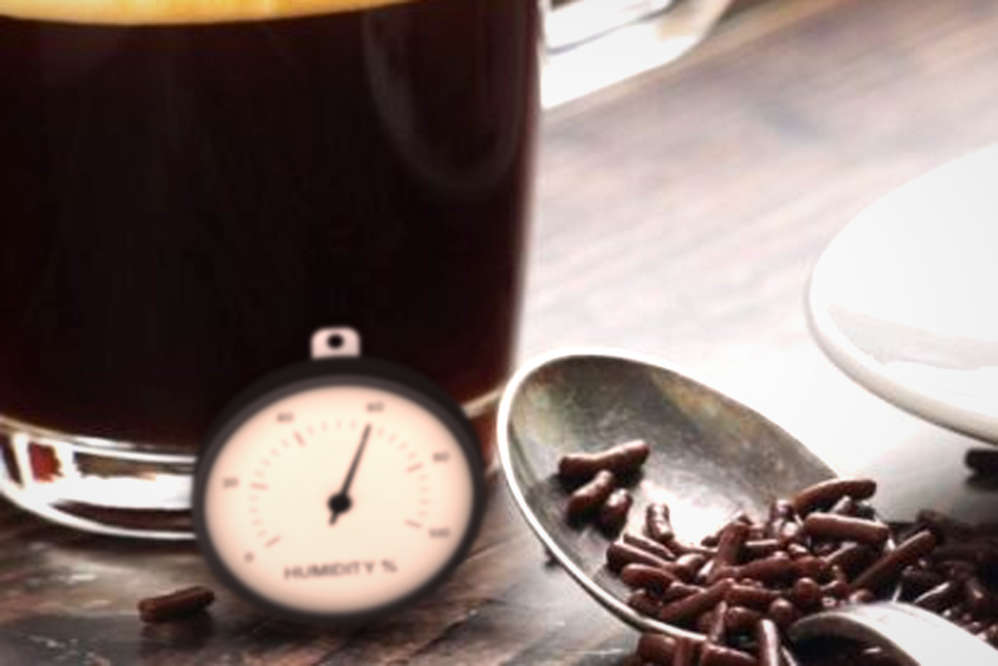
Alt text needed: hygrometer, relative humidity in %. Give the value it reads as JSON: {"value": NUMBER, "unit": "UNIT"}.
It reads {"value": 60, "unit": "%"}
